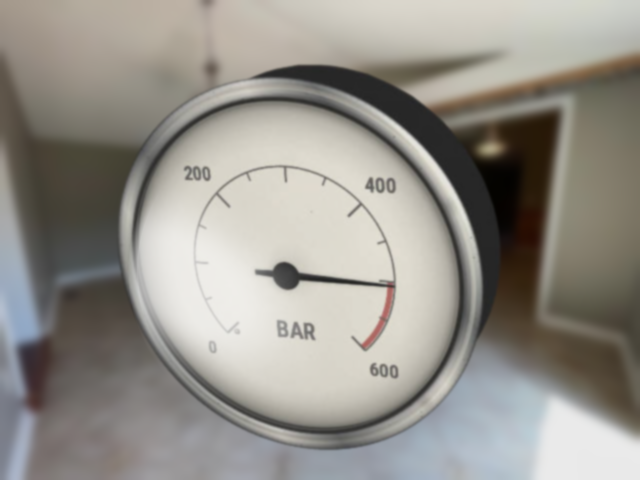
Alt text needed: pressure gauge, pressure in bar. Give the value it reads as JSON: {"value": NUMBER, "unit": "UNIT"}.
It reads {"value": 500, "unit": "bar"}
